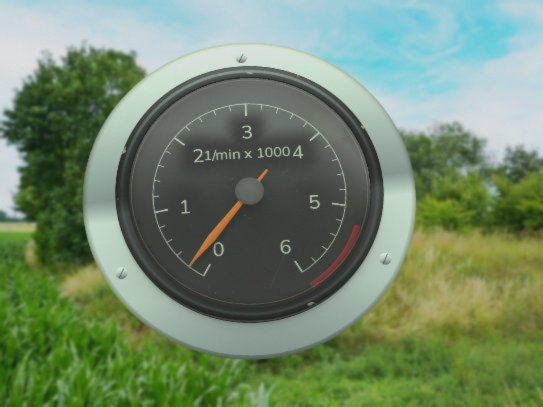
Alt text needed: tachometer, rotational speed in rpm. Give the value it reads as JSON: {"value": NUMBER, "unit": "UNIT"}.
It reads {"value": 200, "unit": "rpm"}
